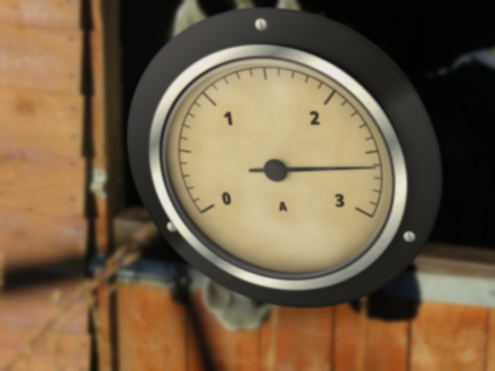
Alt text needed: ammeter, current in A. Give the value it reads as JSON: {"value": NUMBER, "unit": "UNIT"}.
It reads {"value": 2.6, "unit": "A"}
